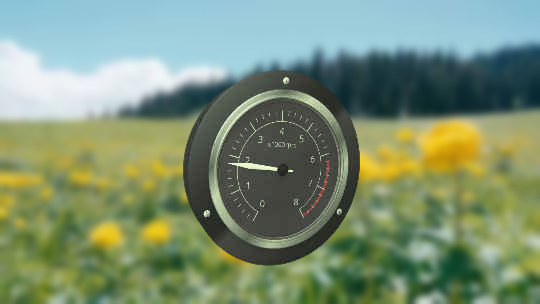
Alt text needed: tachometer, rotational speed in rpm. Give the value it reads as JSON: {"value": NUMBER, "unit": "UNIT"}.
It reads {"value": 1800, "unit": "rpm"}
